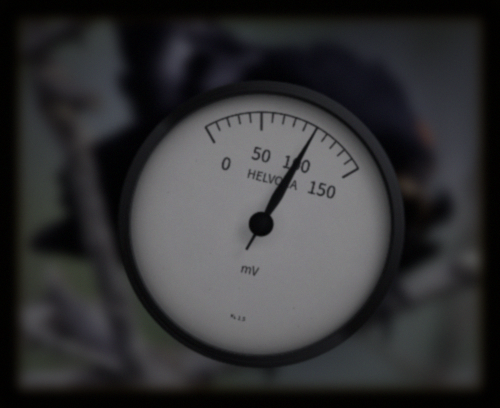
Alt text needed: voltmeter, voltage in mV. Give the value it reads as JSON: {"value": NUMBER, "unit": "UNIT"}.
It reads {"value": 100, "unit": "mV"}
